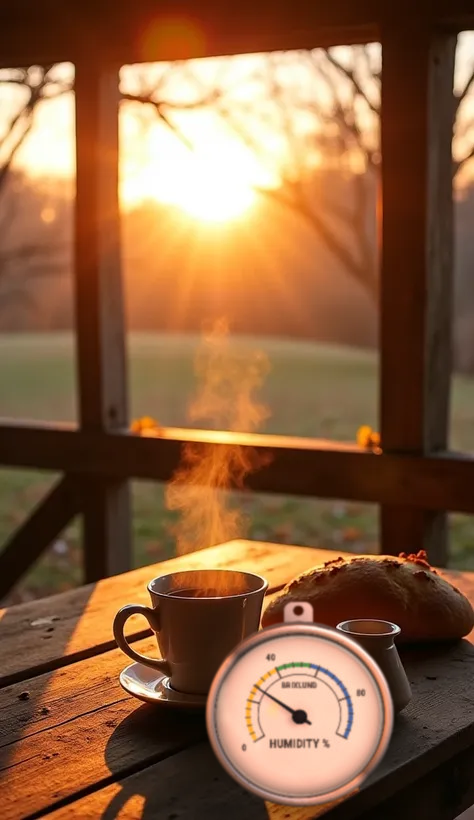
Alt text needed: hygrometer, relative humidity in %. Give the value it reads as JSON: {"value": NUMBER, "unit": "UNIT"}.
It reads {"value": 28, "unit": "%"}
